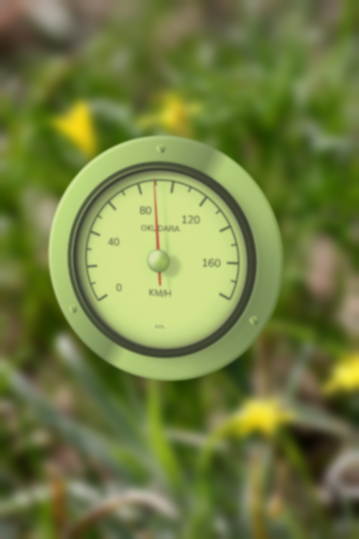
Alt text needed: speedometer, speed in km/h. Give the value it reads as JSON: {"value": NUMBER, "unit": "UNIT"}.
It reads {"value": 90, "unit": "km/h"}
